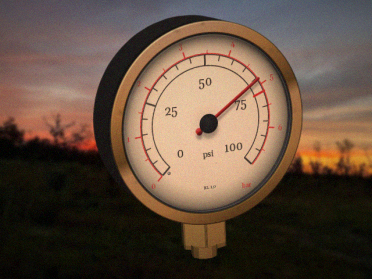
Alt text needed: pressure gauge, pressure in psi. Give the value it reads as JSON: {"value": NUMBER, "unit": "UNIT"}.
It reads {"value": 70, "unit": "psi"}
